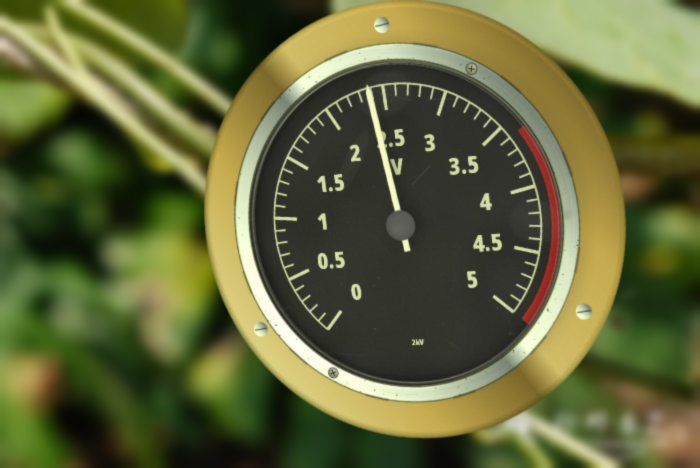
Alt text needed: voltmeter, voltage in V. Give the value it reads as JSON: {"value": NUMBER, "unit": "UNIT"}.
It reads {"value": 2.4, "unit": "V"}
